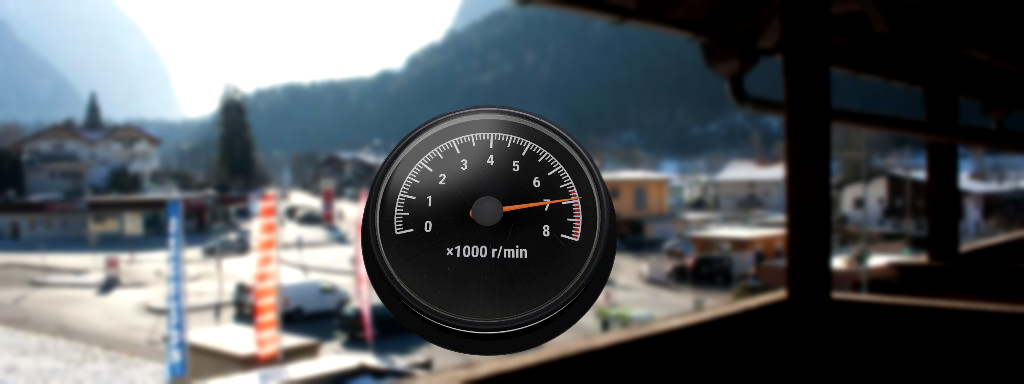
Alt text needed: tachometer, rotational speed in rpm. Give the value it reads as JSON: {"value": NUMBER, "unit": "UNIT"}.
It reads {"value": 7000, "unit": "rpm"}
